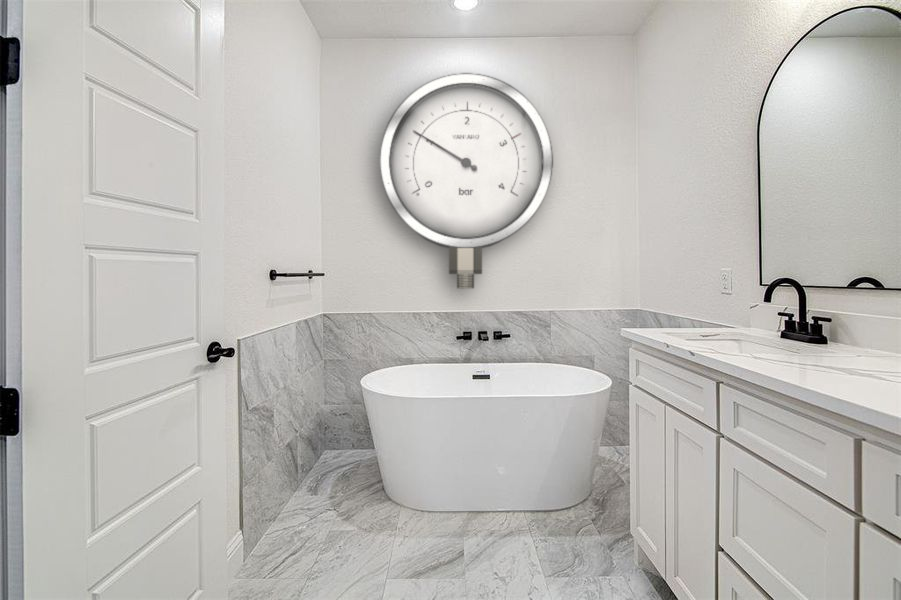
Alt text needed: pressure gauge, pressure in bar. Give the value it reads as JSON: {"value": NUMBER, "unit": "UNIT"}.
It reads {"value": 1, "unit": "bar"}
